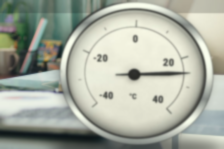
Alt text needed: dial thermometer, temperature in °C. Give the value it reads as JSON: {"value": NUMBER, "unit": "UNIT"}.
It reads {"value": 25, "unit": "°C"}
